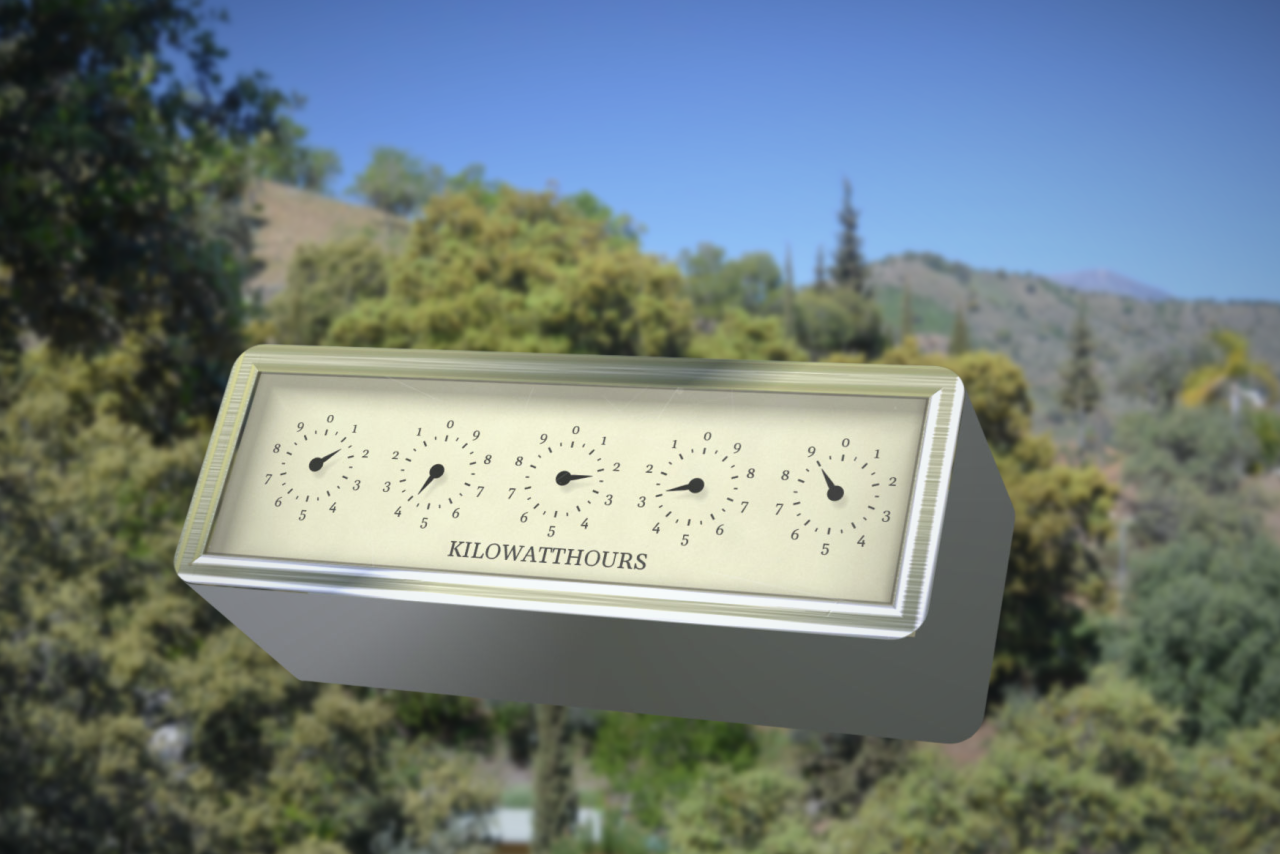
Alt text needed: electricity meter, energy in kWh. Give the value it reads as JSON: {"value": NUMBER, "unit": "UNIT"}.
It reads {"value": 14229, "unit": "kWh"}
